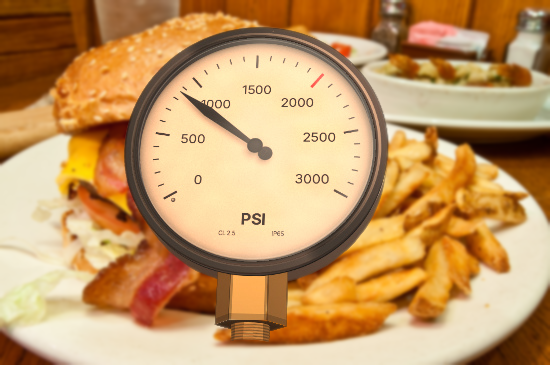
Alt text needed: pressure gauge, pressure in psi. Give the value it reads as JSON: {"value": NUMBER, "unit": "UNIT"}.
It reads {"value": 850, "unit": "psi"}
